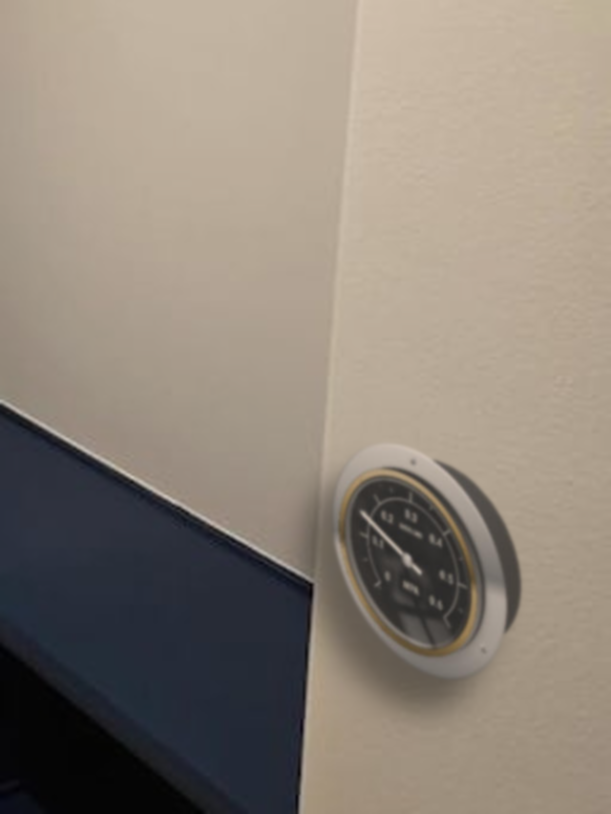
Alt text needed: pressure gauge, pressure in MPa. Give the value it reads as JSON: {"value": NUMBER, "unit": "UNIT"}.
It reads {"value": 0.15, "unit": "MPa"}
